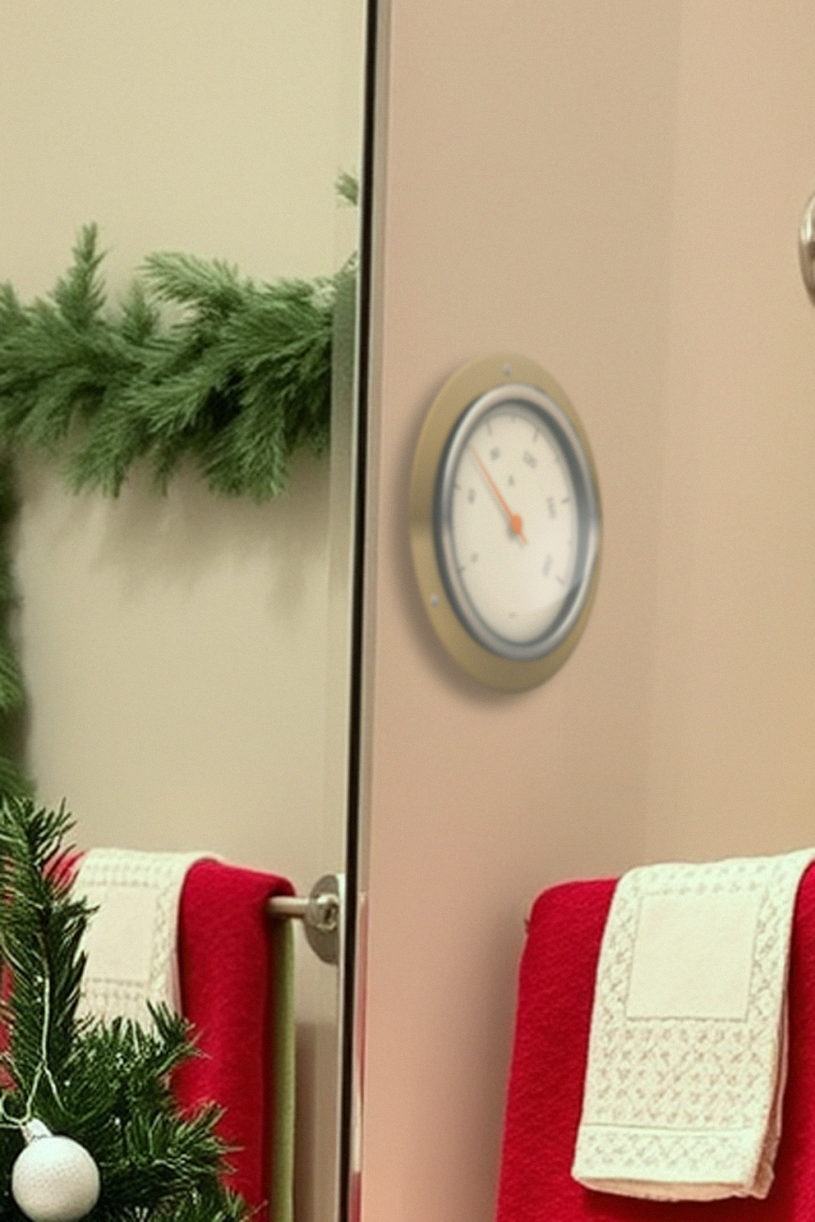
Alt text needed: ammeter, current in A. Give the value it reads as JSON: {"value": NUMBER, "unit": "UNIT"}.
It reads {"value": 60, "unit": "A"}
